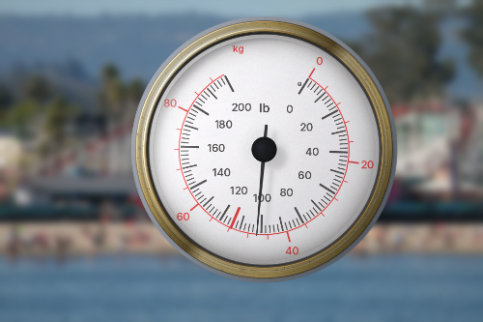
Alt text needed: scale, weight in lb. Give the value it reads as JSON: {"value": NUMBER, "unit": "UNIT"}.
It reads {"value": 102, "unit": "lb"}
